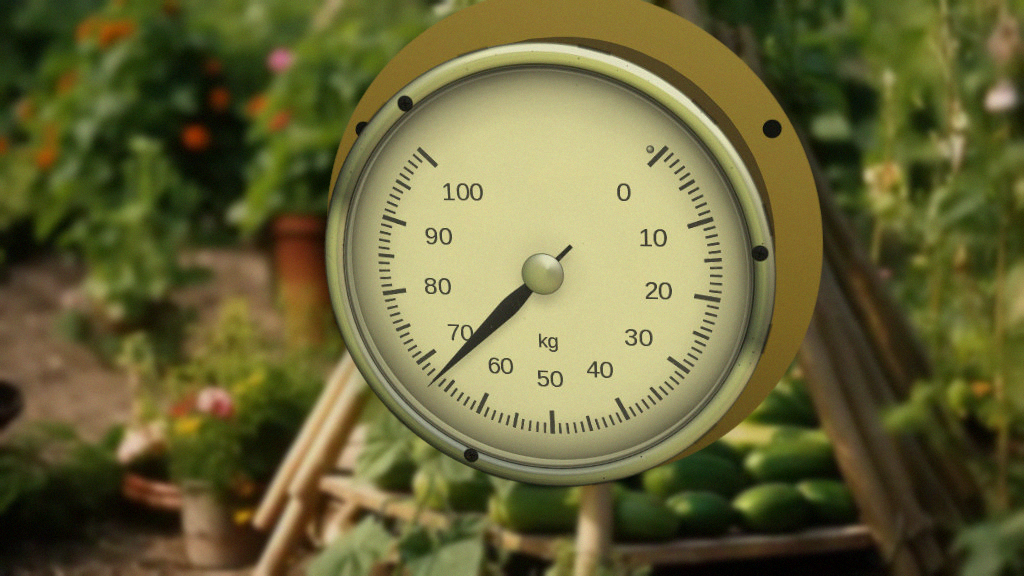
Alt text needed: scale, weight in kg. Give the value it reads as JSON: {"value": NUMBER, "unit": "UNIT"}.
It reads {"value": 67, "unit": "kg"}
